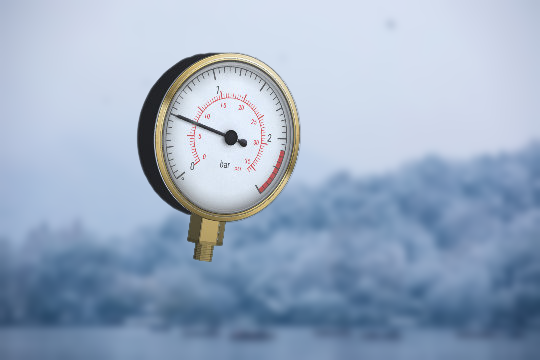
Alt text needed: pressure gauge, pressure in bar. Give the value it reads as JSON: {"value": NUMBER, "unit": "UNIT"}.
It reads {"value": 0.5, "unit": "bar"}
